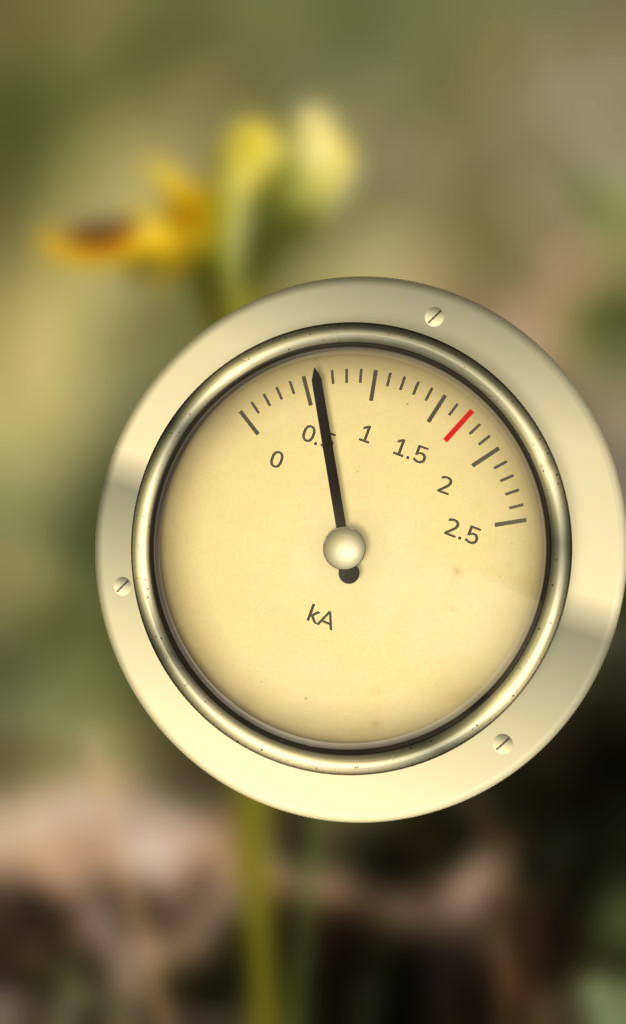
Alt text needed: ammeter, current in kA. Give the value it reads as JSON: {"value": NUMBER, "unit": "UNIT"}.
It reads {"value": 0.6, "unit": "kA"}
